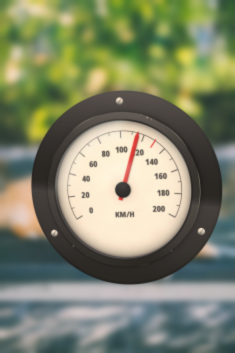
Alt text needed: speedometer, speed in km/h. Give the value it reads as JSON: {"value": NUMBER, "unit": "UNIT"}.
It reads {"value": 115, "unit": "km/h"}
